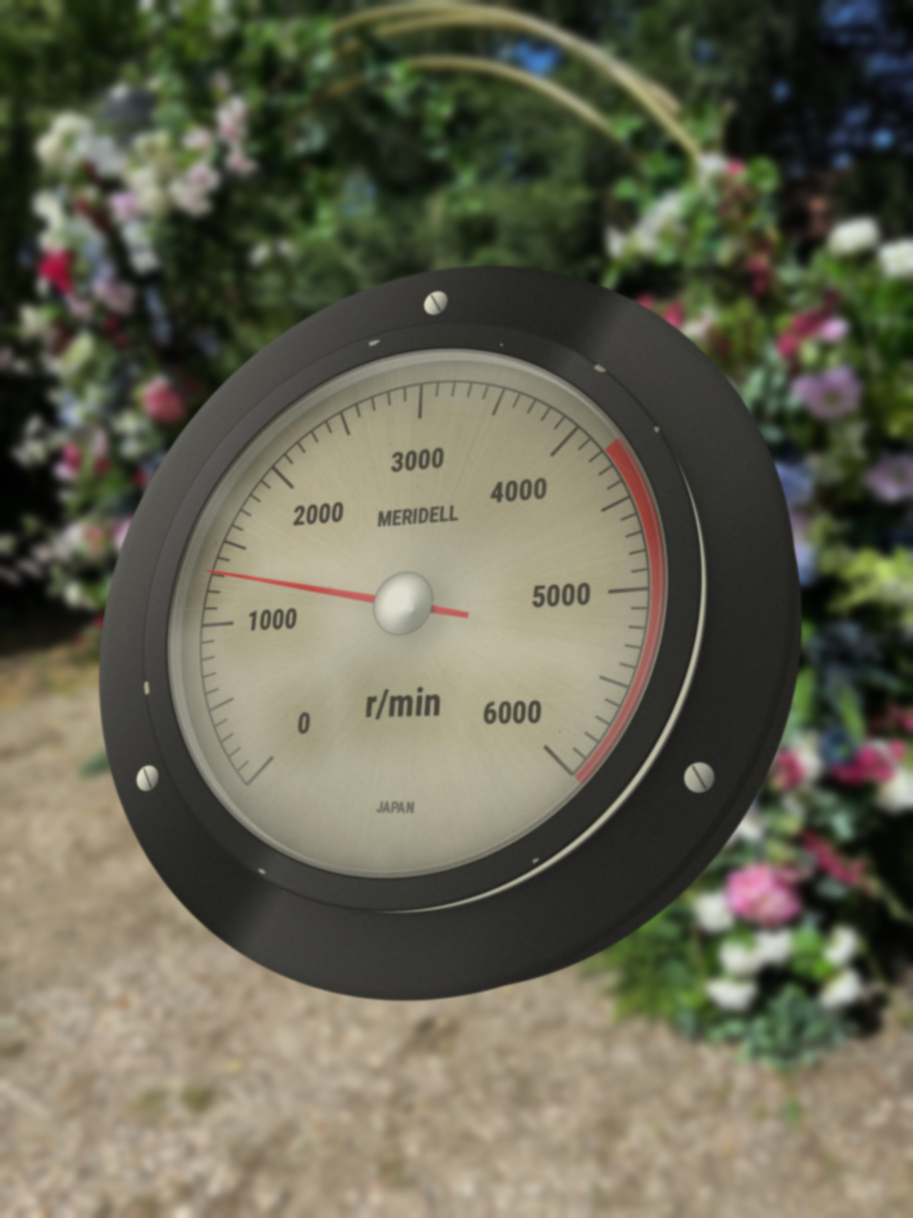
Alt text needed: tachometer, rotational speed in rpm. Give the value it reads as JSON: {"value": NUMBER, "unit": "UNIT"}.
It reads {"value": 1300, "unit": "rpm"}
